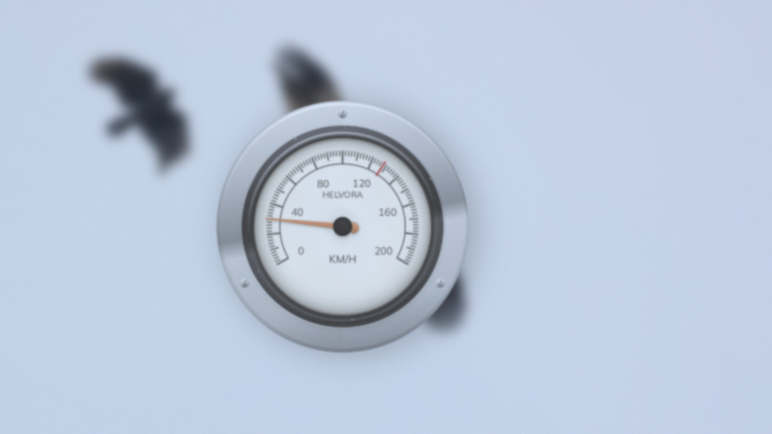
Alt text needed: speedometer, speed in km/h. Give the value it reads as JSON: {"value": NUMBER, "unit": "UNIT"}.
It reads {"value": 30, "unit": "km/h"}
